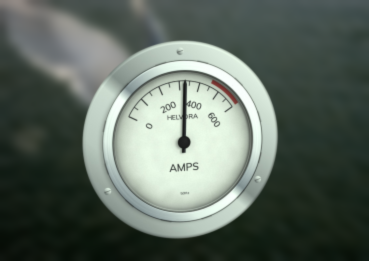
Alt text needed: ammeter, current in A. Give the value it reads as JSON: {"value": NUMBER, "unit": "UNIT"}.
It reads {"value": 325, "unit": "A"}
